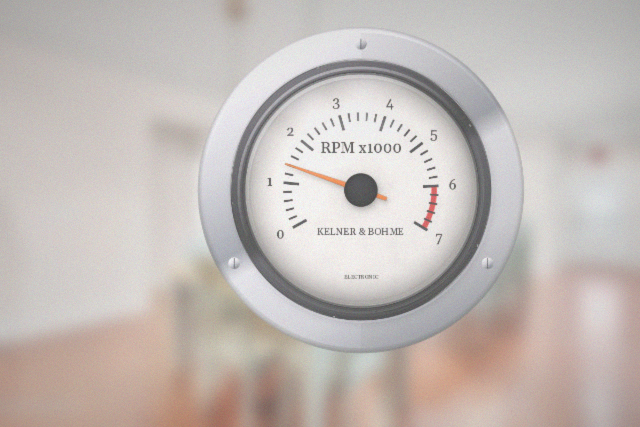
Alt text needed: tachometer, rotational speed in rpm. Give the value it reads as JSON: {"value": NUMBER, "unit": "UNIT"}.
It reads {"value": 1400, "unit": "rpm"}
